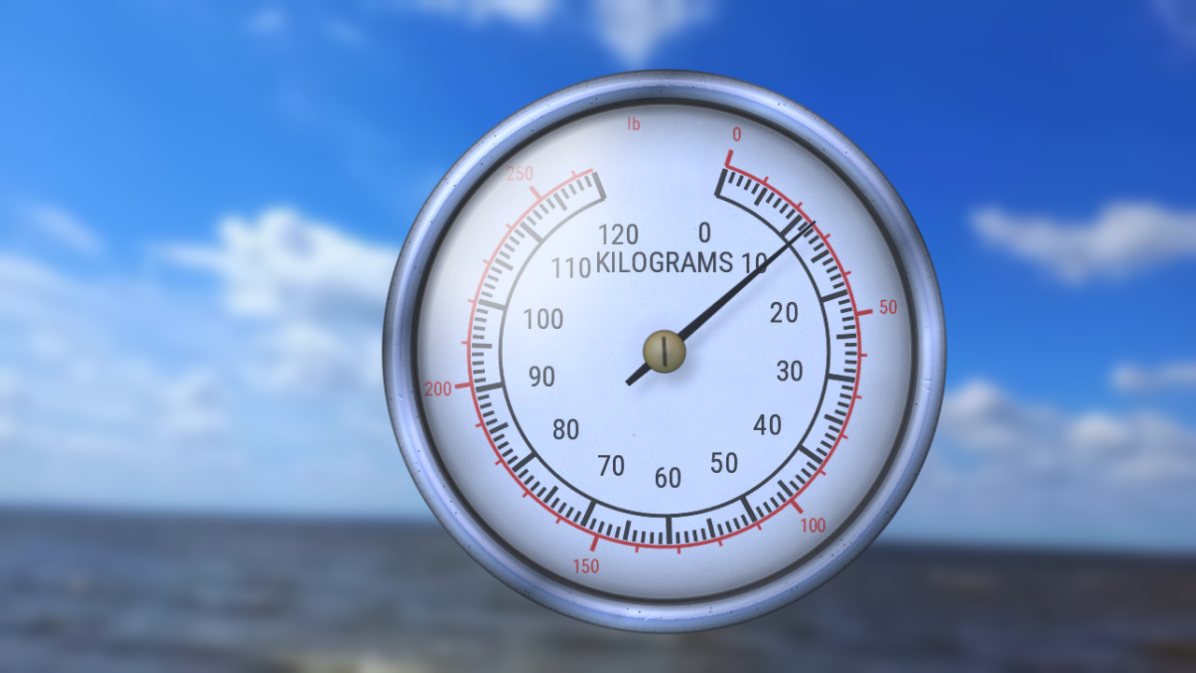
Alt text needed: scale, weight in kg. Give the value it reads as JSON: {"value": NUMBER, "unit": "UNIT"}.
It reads {"value": 11.5, "unit": "kg"}
